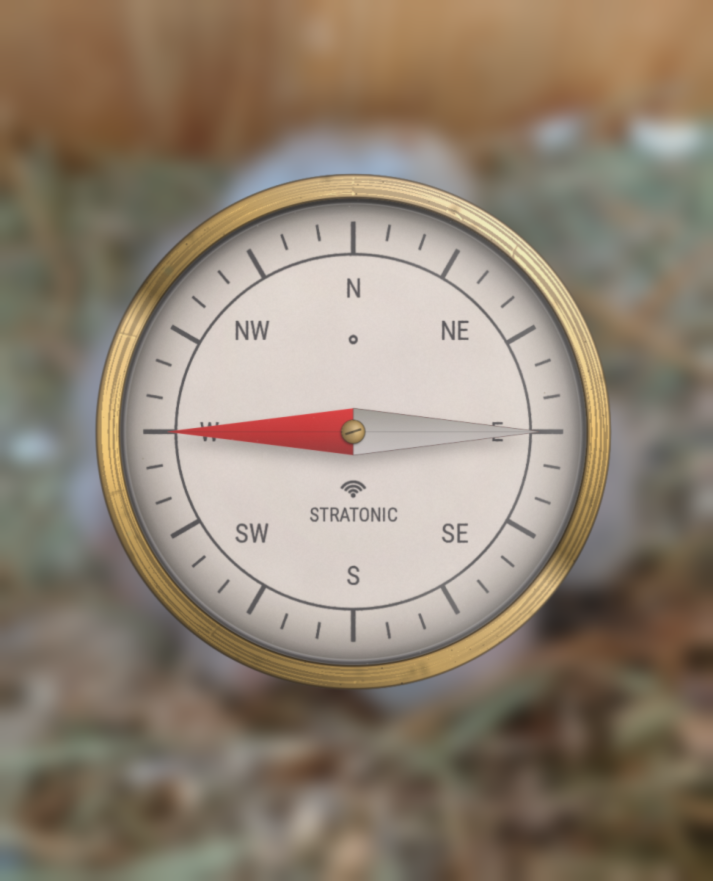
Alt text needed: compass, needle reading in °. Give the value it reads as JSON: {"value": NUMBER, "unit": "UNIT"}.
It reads {"value": 270, "unit": "°"}
